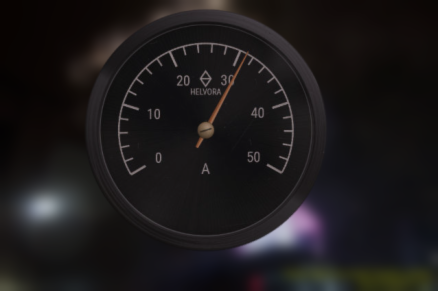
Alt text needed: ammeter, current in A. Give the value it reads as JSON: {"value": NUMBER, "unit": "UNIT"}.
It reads {"value": 31, "unit": "A"}
